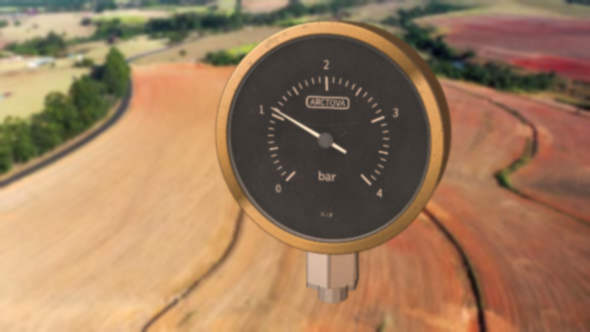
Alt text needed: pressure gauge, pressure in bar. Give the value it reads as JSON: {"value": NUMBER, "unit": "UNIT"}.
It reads {"value": 1.1, "unit": "bar"}
